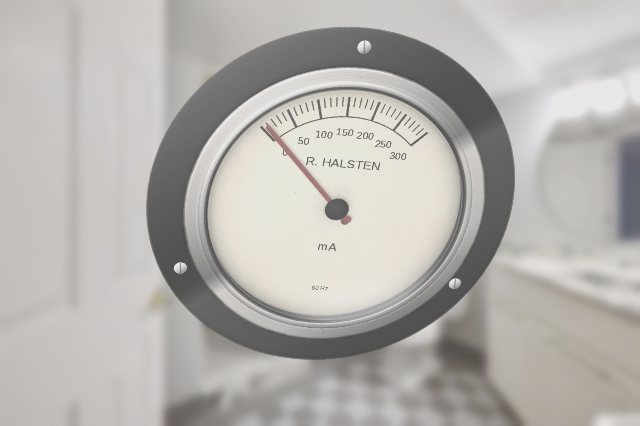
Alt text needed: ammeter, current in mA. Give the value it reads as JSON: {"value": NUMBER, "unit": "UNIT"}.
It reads {"value": 10, "unit": "mA"}
